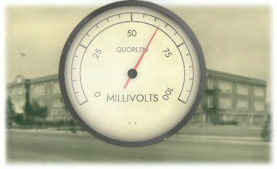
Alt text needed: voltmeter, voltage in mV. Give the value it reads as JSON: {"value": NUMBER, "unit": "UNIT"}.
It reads {"value": 62.5, "unit": "mV"}
